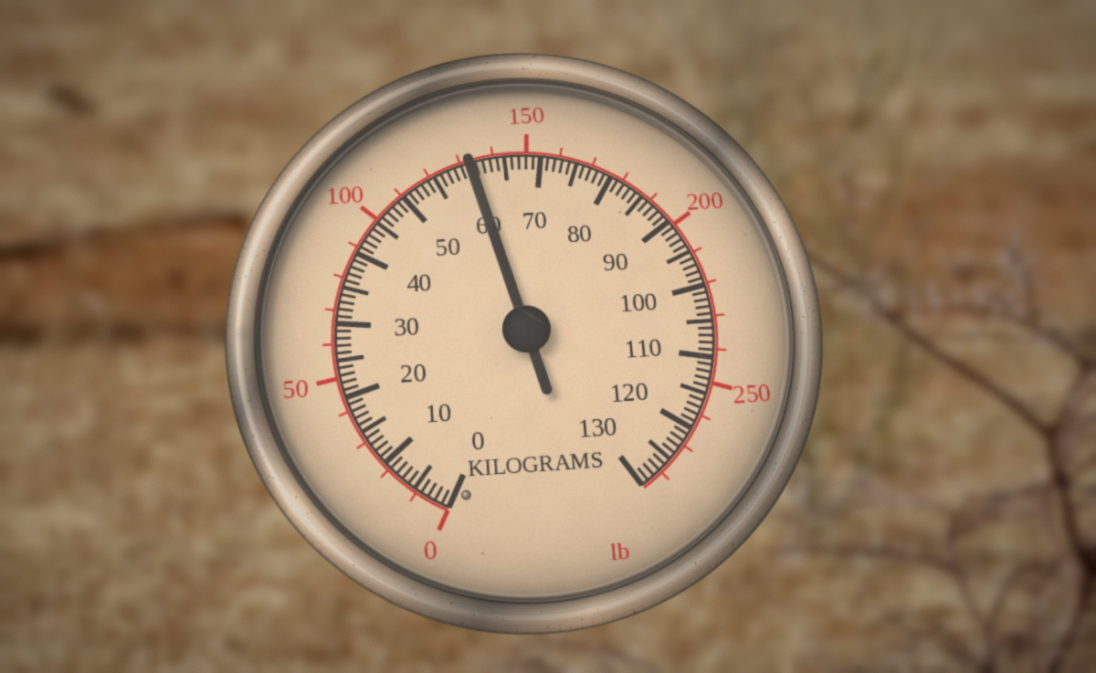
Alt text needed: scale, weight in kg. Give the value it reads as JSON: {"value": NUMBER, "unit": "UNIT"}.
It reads {"value": 60, "unit": "kg"}
